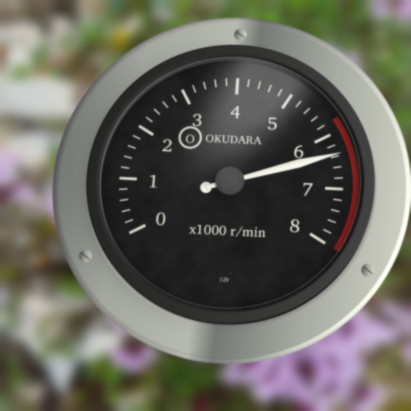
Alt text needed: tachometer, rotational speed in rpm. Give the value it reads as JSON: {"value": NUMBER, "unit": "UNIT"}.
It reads {"value": 6400, "unit": "rpm"}
